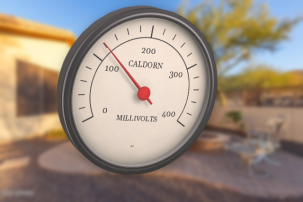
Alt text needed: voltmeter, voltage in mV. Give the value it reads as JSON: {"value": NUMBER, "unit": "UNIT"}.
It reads {"value": 120, "unit": "mV"}
